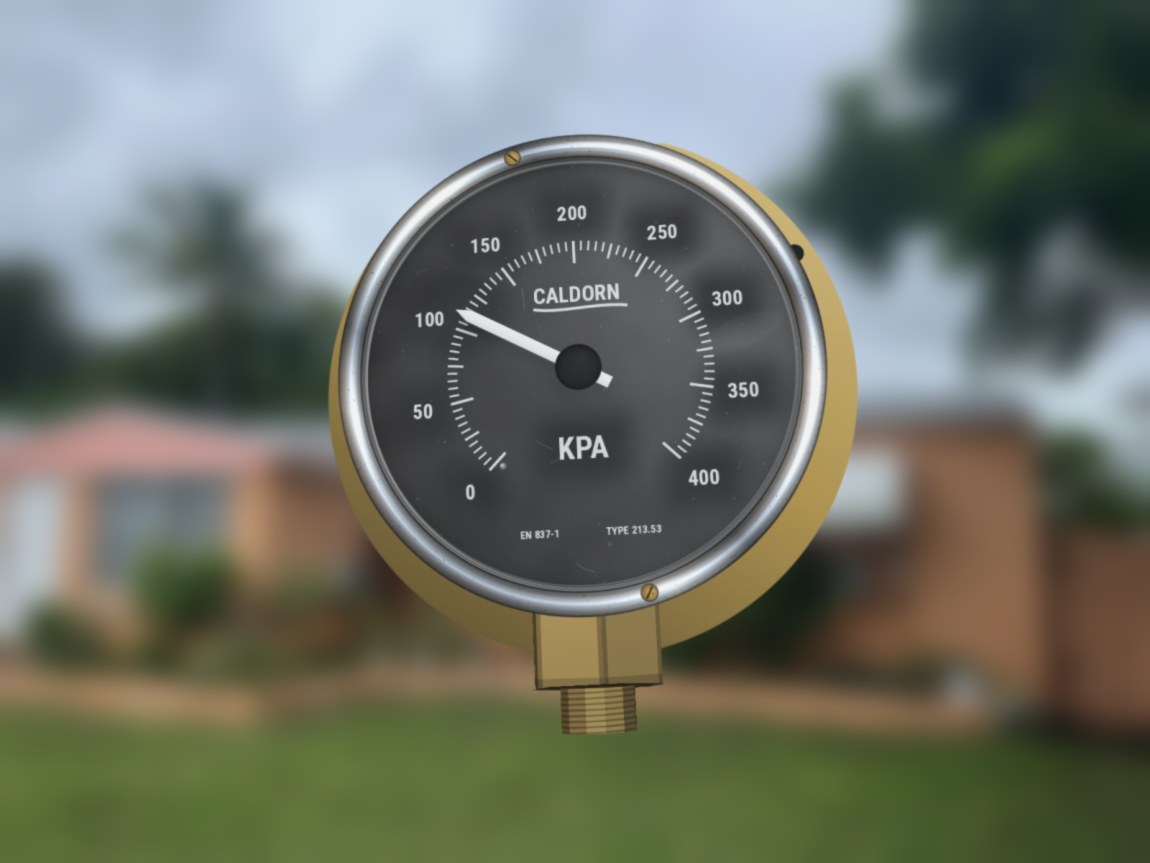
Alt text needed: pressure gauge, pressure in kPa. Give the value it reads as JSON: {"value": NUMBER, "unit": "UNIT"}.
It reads {"value": 110, "unit": "kPa"}
